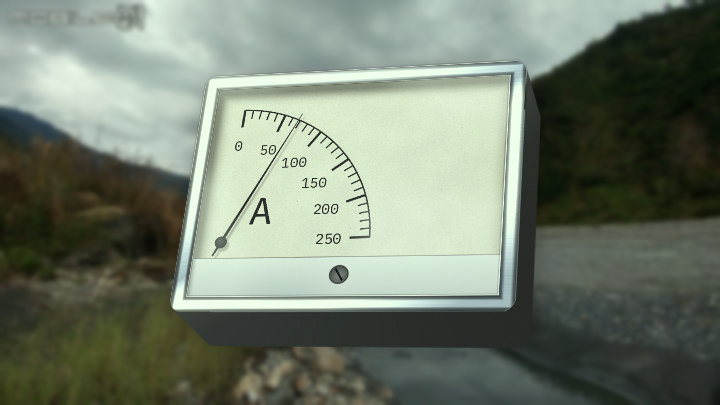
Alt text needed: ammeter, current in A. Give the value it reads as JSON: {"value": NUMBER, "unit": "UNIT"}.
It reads {"value": 70, "unit": "A"}
